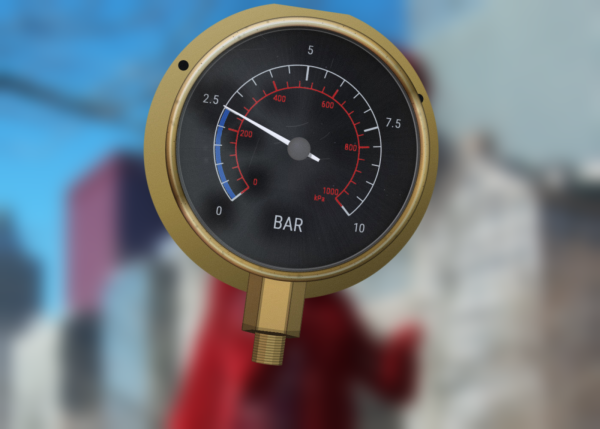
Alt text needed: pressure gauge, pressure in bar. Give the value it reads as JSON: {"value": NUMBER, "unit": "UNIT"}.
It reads {"value": 2.5, "unit": "bar"}
